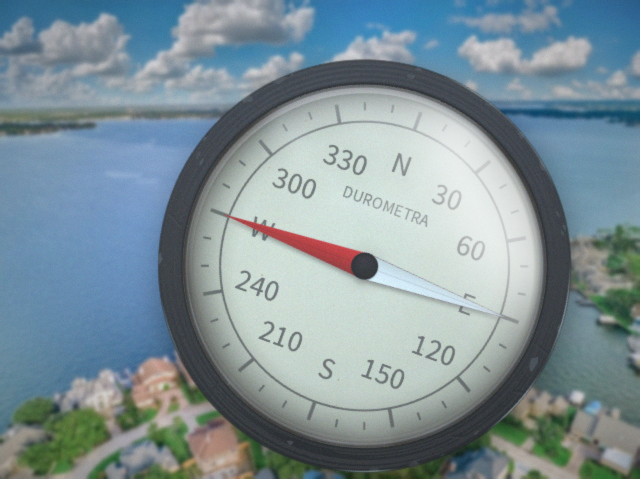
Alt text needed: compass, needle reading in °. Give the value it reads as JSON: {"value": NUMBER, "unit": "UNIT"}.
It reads {"value": 270, "unit": "°"}
